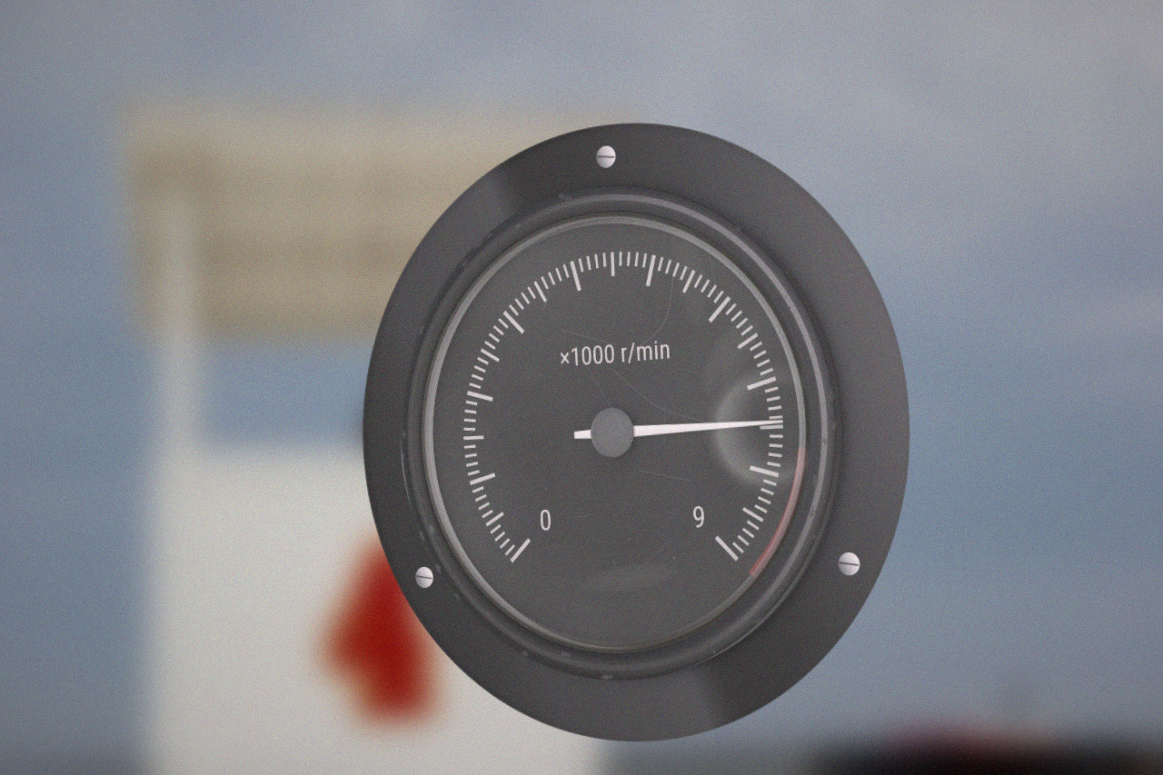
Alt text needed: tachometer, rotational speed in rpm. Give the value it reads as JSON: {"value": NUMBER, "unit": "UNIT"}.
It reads {"value": 7450, "unit": "rpm"}
